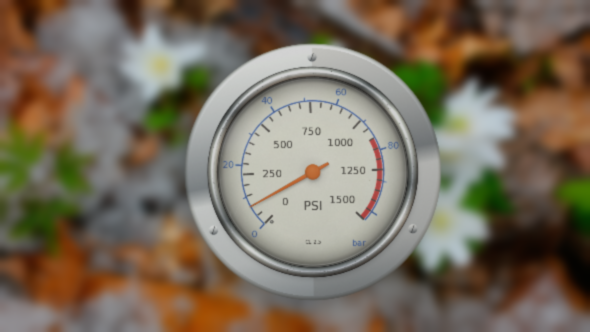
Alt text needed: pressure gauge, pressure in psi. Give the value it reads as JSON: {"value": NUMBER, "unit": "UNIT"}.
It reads {"value": 100, "unit": "psi"}
